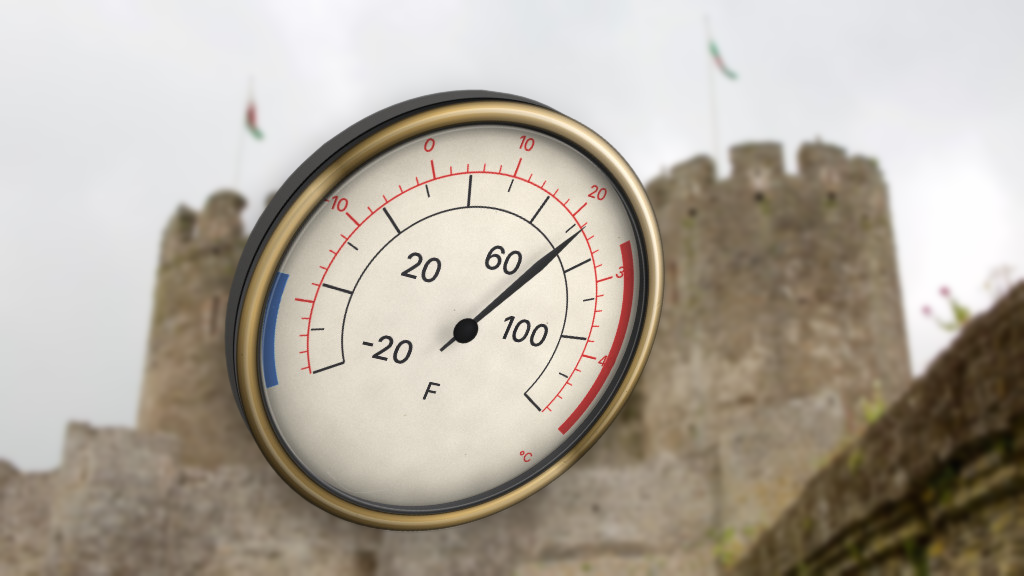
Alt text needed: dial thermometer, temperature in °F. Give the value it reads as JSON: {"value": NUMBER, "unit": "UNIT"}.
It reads {"value": 70, "unit": "°F"}
